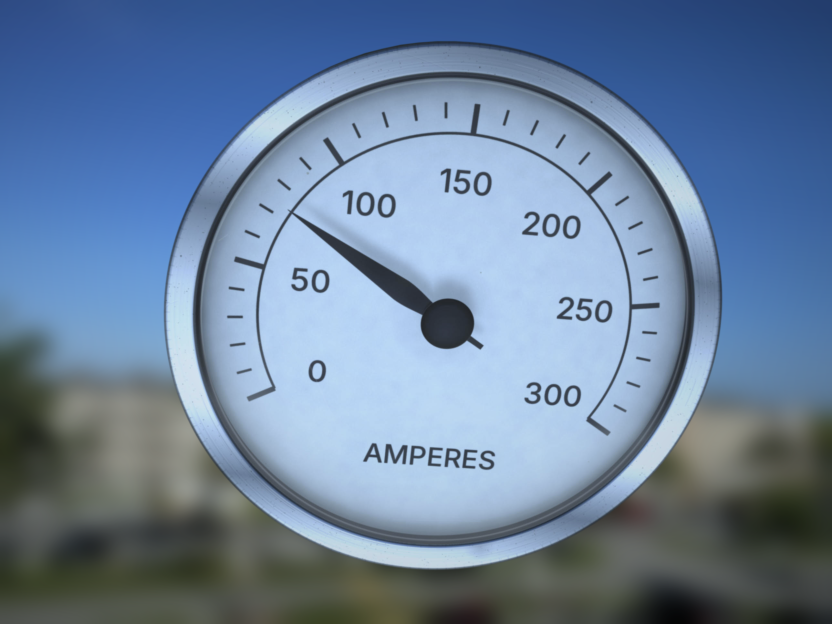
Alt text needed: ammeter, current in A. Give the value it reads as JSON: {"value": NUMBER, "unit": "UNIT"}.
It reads {"value": 75, "unit": "A"}
